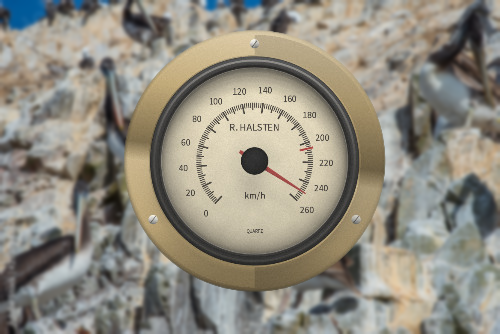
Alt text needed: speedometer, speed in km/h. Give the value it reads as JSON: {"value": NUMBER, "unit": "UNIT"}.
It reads {"value": 250, "unit": "km/h"}
